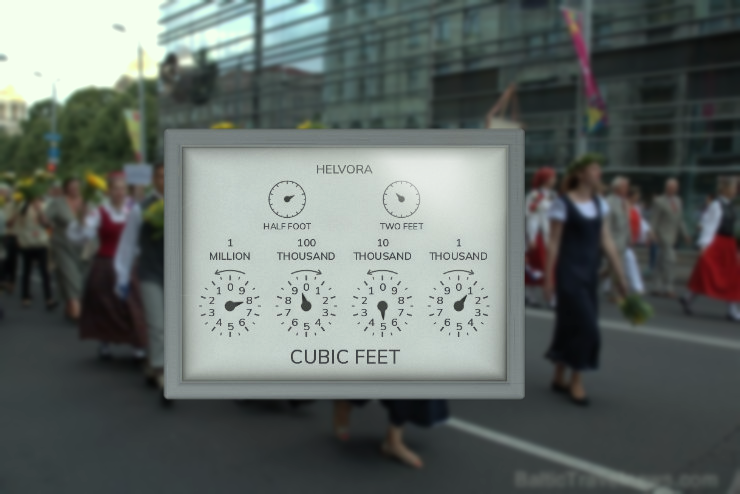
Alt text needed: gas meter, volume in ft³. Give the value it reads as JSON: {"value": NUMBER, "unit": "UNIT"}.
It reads {"value": 795100, "unit": "ft³"}
